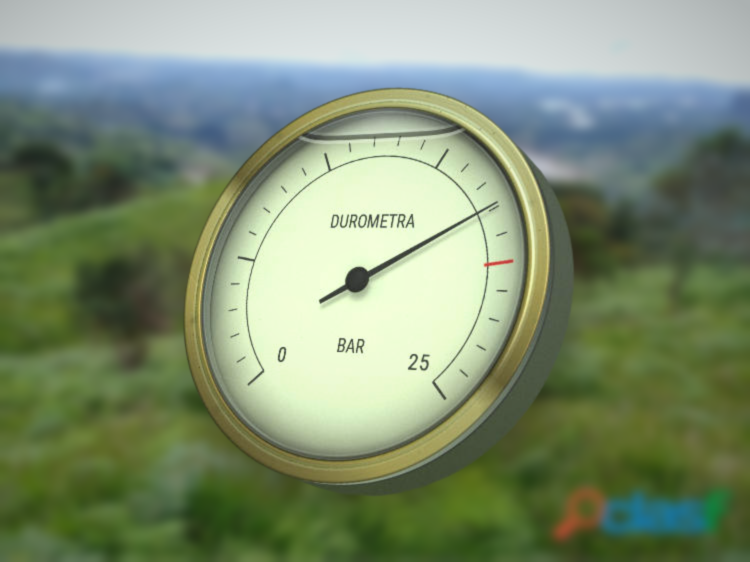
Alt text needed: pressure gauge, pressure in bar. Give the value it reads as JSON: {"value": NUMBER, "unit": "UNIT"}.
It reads {"value": 18, "unit": "bar"}
